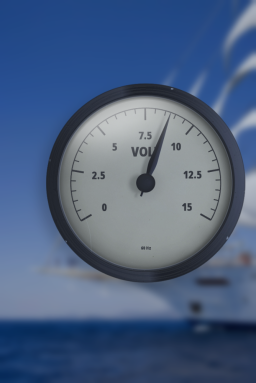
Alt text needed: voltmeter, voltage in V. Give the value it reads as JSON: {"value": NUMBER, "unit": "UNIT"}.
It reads {"value": 8.75, "unit": "V"}
